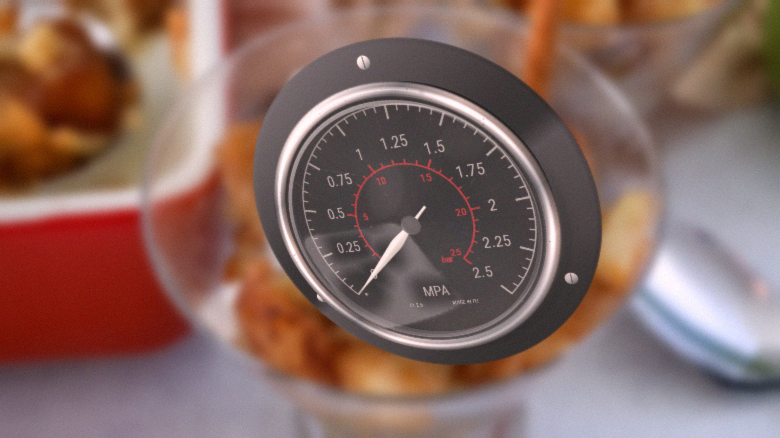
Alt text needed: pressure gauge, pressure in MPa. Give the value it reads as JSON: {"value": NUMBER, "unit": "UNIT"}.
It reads {"value": 0, "unit": "MPa"}
